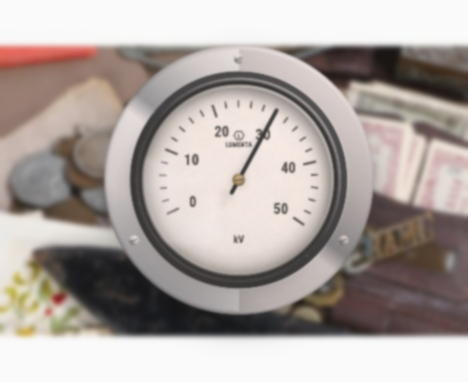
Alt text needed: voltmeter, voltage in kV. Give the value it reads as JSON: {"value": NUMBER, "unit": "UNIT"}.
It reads {"value": 30, "unit": "kV"}
